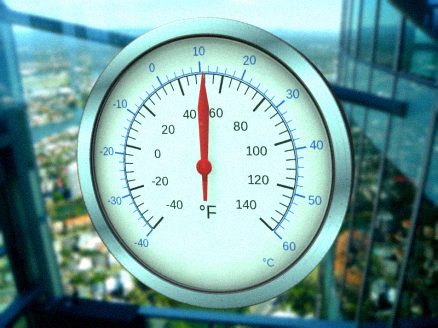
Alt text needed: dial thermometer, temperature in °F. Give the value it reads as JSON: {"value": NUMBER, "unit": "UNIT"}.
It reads {"value": 52, "unit": "°F"}
